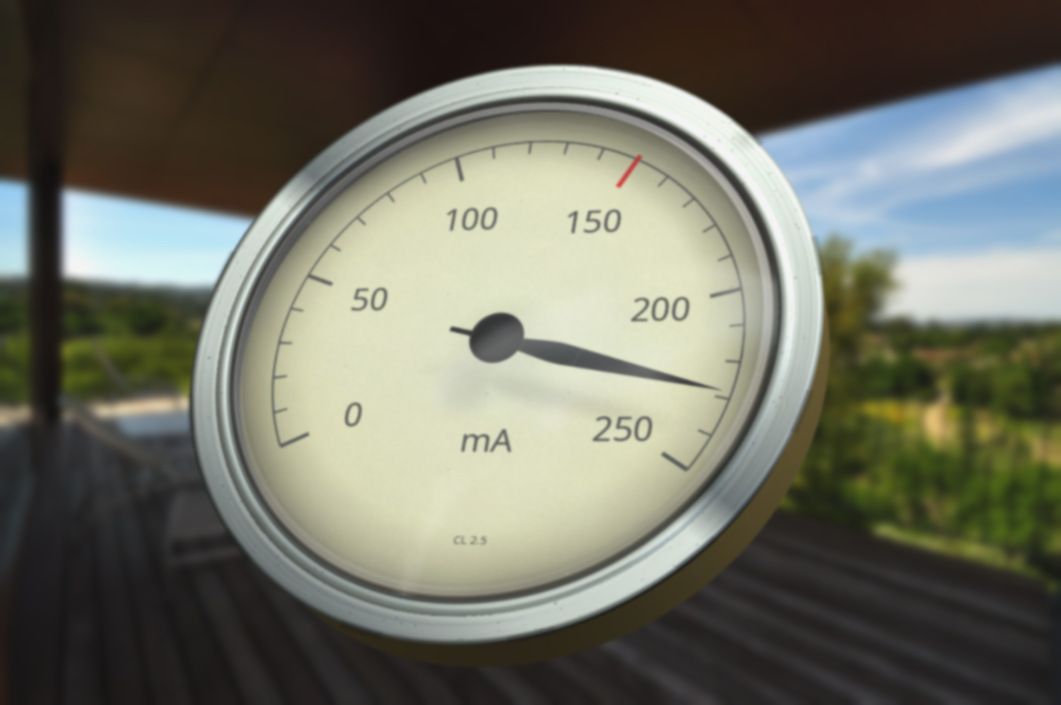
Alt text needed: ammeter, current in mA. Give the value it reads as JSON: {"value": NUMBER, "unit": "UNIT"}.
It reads {"value": 230, "unit": "mA"}
